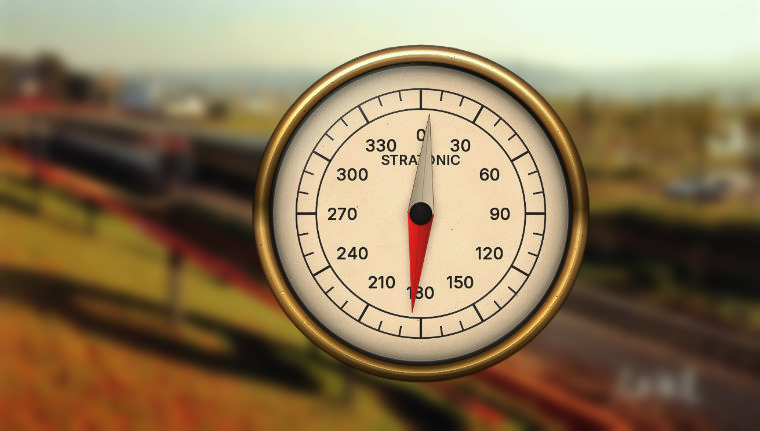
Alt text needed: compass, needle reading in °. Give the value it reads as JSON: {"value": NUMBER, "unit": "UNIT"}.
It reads {"value": 185, "unit": "°"}
